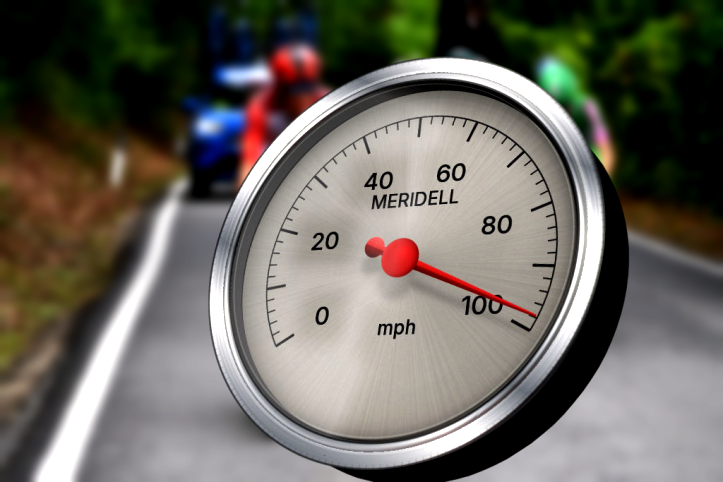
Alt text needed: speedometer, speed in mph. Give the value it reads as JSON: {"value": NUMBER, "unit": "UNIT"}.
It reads {"value": 98, "unit": "mph"}
